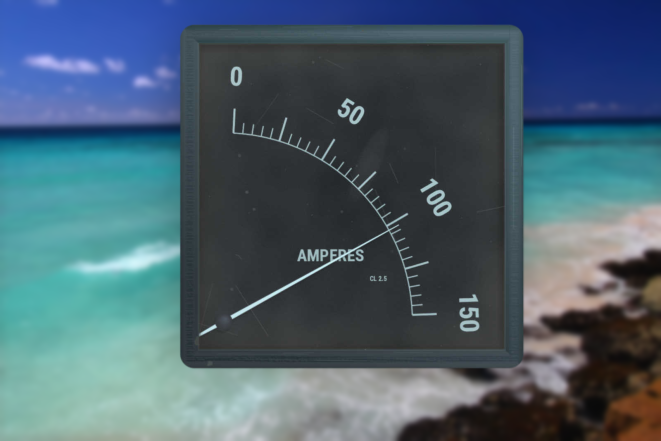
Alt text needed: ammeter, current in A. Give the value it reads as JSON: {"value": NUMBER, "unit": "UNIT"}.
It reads {"value": 102.5, "unit": "A"}
